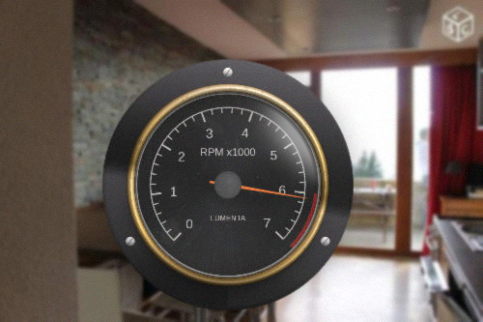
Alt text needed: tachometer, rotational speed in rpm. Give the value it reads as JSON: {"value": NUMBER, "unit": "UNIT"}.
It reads {"value": 6100, "unit": "rpm"}
